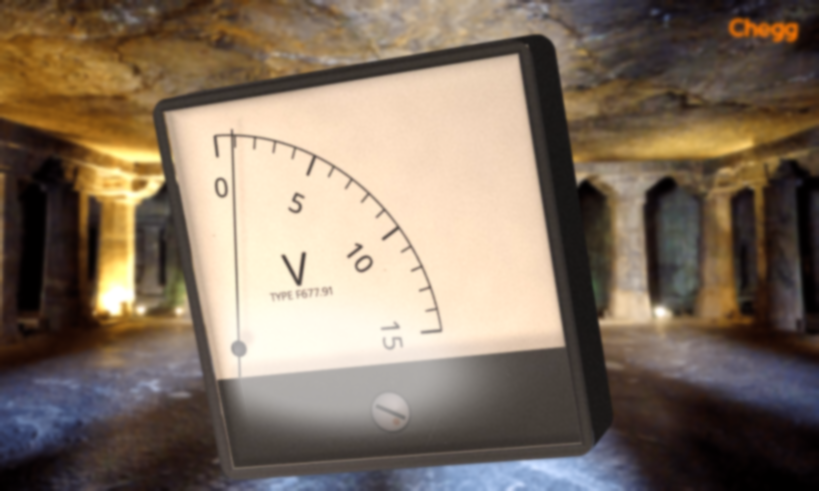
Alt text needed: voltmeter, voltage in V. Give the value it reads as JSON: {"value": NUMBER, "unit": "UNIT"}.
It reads {"value": 1, "unit": "V"}
